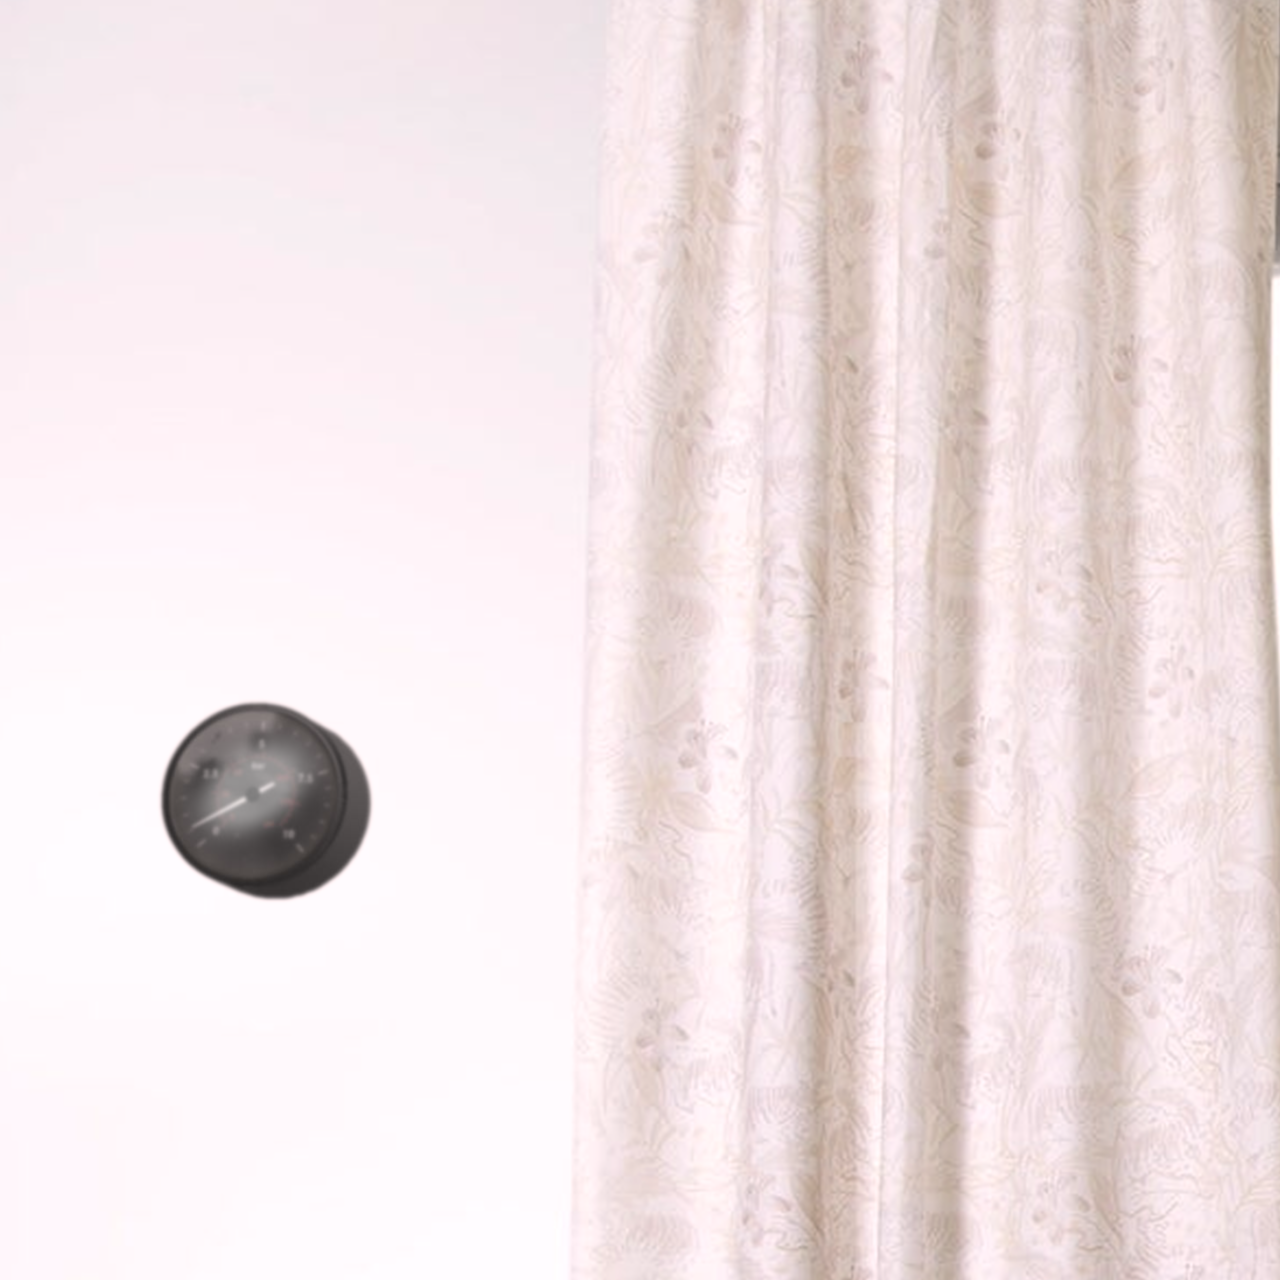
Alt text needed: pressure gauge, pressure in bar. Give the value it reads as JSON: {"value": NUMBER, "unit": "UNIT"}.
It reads {"value": 0.5, "unit": "bar"}
